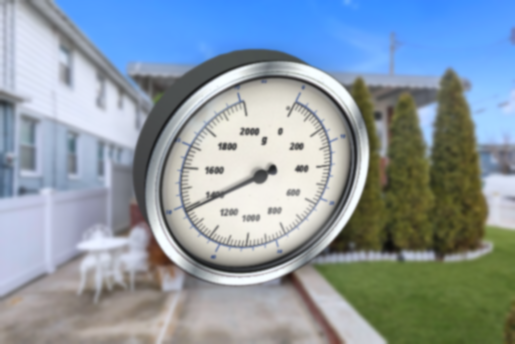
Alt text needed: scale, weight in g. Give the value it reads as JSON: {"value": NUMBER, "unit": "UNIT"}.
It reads {"value": 1400, "unit": "g"}
